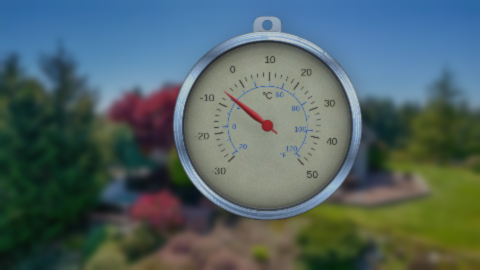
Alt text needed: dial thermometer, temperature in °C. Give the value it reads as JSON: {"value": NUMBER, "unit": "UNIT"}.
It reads {"value": -6, "unit": "°C"}
